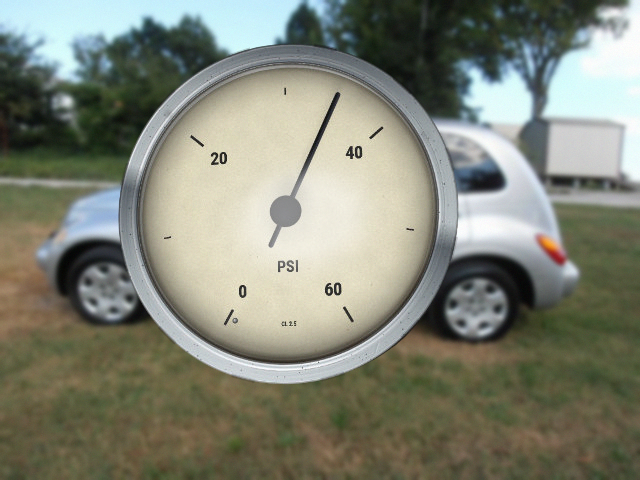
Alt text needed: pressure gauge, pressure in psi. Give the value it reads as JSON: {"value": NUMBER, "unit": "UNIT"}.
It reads {"value": 35, "unit": "psi"}
